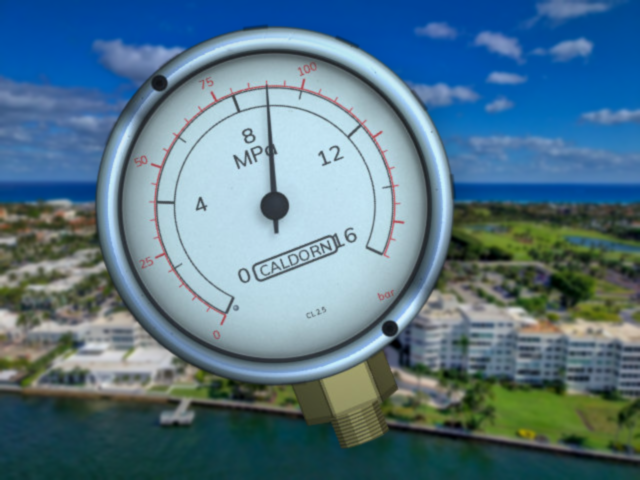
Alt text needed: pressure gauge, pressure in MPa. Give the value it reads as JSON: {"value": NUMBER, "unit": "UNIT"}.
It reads {"value": 9, "unit": "MPa"}
